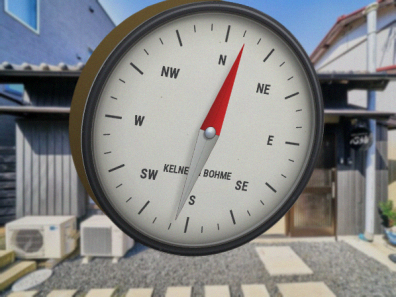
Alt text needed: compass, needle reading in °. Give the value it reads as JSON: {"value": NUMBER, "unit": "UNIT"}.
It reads {"value": 10, "unit": "°"}
